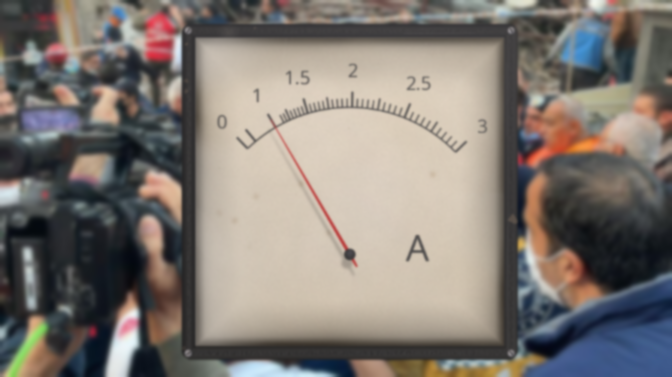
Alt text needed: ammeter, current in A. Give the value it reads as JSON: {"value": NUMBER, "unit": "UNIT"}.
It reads {"value": 1, "unit": "A"}
